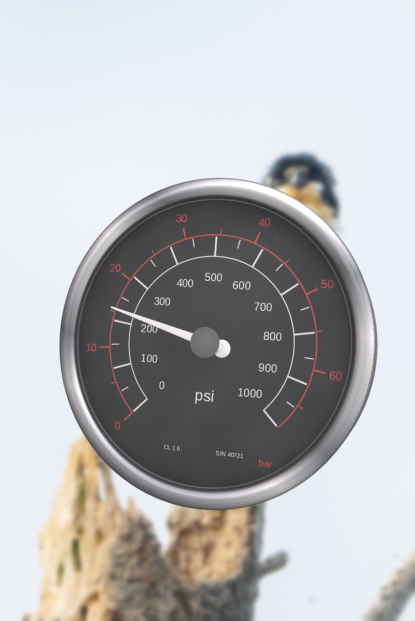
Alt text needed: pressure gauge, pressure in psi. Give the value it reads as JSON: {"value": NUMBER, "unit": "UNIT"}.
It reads {"value": 225, "unit": "psi"}
